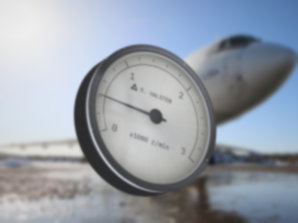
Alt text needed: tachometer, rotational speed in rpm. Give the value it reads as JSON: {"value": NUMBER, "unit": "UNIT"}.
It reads {"value": 400, "unit": "rpm"}
